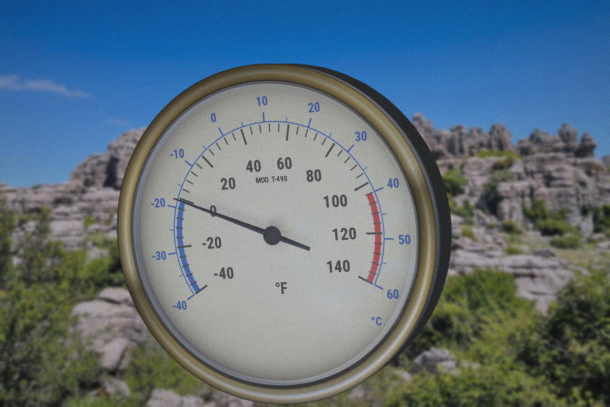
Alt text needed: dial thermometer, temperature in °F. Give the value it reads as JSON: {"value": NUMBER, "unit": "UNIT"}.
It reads {"value": 0, "unit": "°F"}
